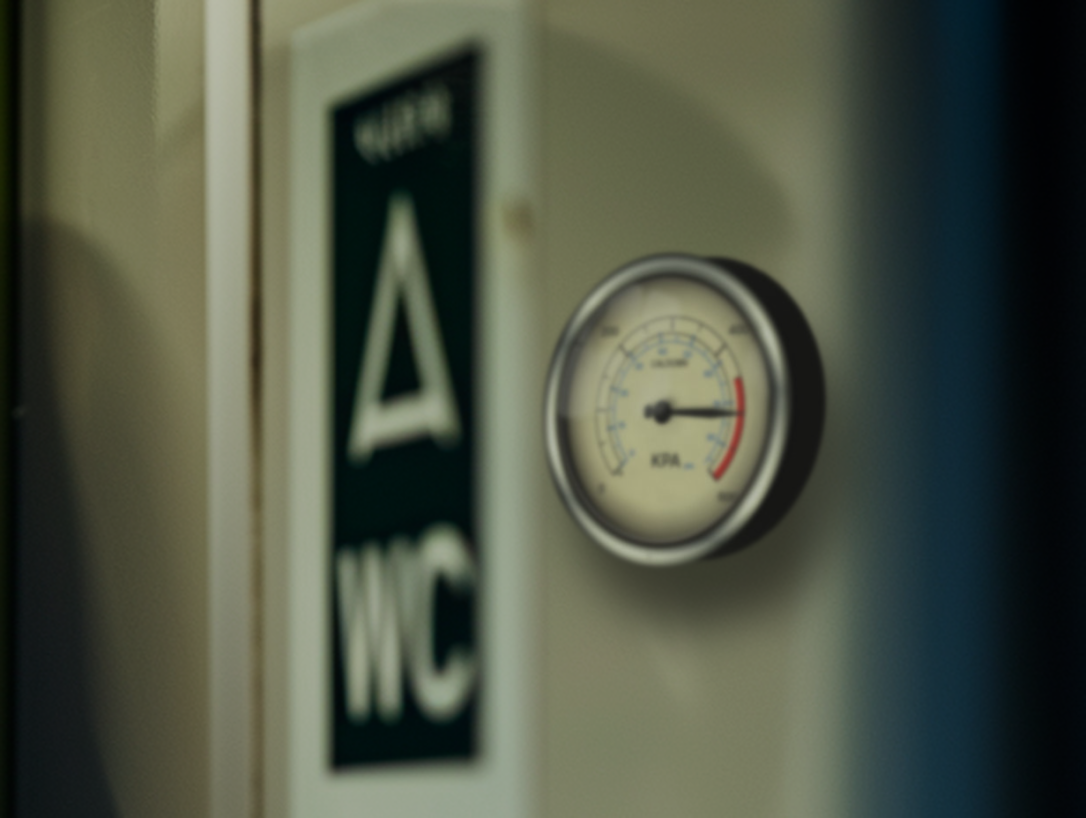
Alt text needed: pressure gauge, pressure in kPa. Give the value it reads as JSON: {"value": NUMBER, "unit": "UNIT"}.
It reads {"value": 500, "unit": "kPa"}
